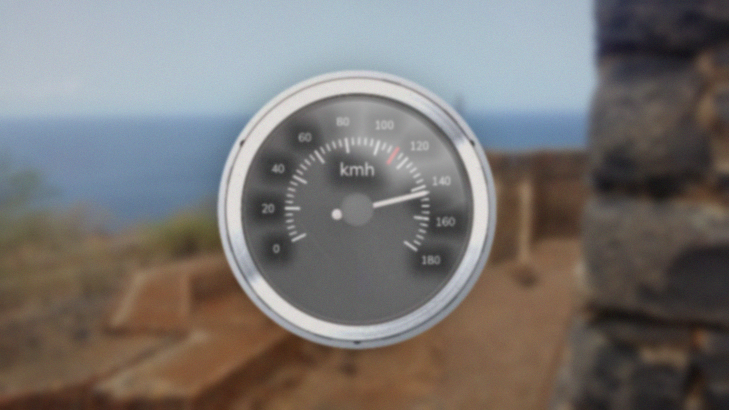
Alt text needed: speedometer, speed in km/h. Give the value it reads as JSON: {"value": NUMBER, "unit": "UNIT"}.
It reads {"value": 144, "unit": "km/h"}
